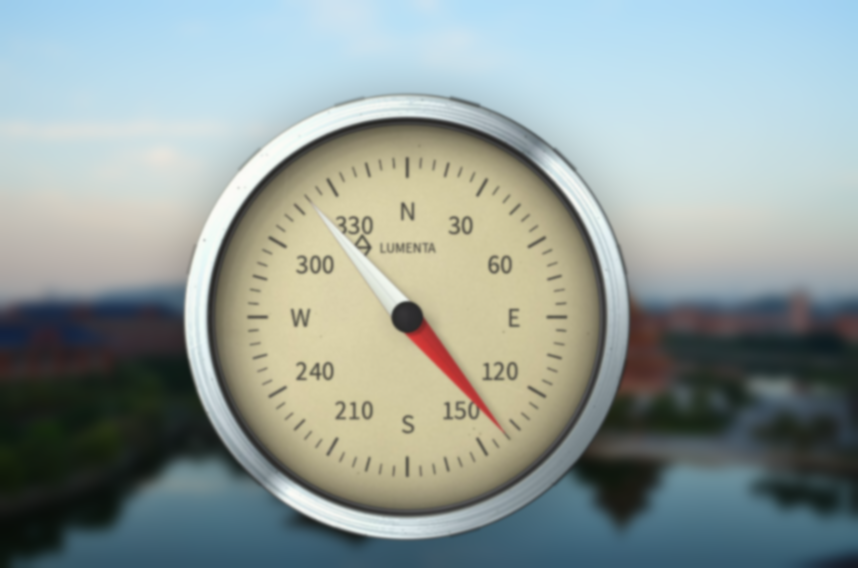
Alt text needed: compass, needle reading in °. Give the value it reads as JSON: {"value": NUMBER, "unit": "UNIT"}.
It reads {"value": 140, "unit": "°"}
